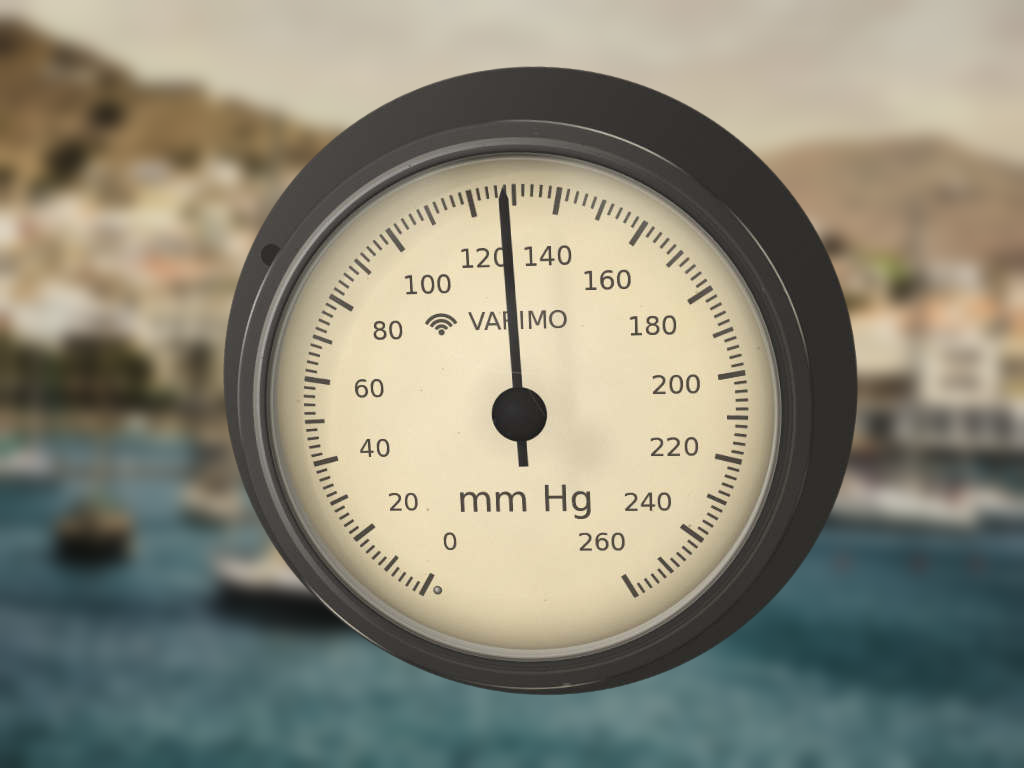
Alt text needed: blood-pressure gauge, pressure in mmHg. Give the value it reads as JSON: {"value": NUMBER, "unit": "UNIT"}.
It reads {"value": 128, "unit": "mmHg"}
